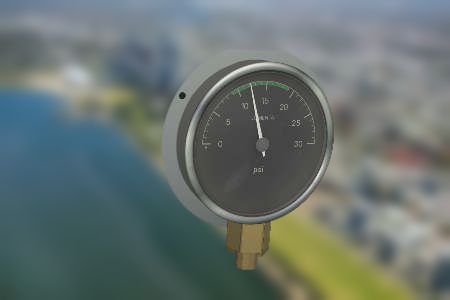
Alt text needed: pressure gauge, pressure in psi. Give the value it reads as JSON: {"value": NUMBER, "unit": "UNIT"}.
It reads {"value": 12, "unit": "psi"}
